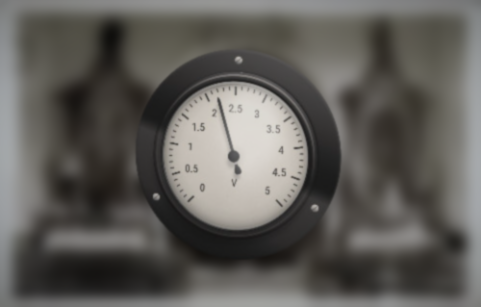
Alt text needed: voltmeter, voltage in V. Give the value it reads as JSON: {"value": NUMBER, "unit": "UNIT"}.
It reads {"value": 2.2, "unit": "V"}
